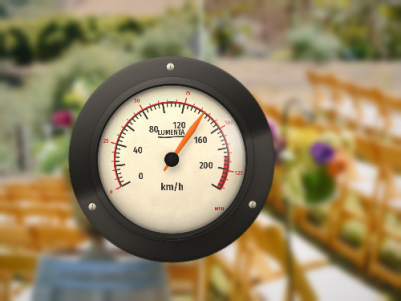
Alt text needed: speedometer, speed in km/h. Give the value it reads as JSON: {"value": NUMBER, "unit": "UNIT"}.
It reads {"value": 140, "unit": "km/h"}
